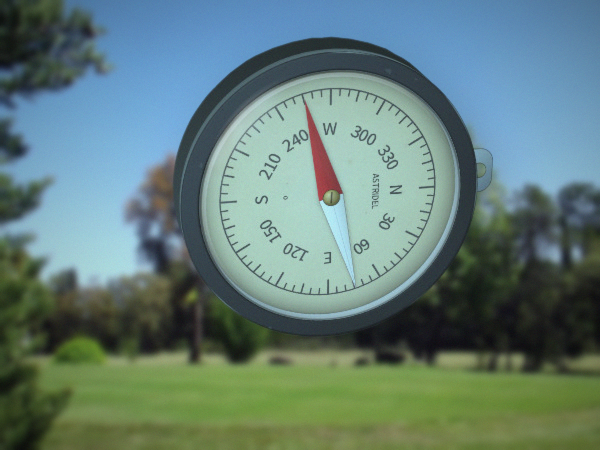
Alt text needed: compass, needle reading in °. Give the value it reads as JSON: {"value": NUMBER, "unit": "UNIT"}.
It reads {"value": 255, "unit": "°"}
